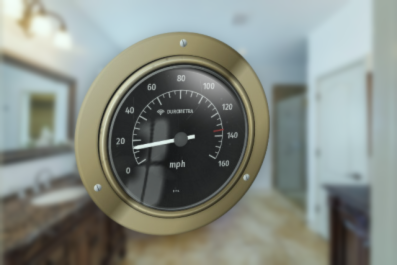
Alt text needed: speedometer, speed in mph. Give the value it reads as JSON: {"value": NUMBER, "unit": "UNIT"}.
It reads {"value": 15, "unit": "mph"}
